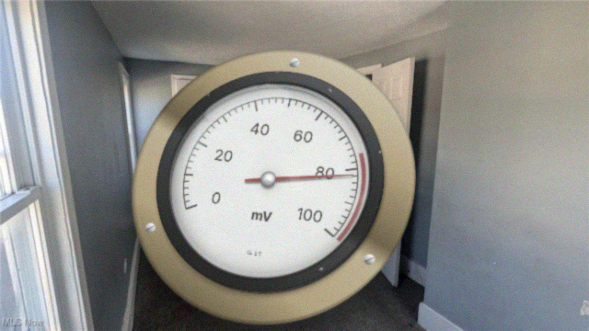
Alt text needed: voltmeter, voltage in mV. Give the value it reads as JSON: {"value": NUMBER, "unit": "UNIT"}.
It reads {"value": 82, "unit": "mV"}
